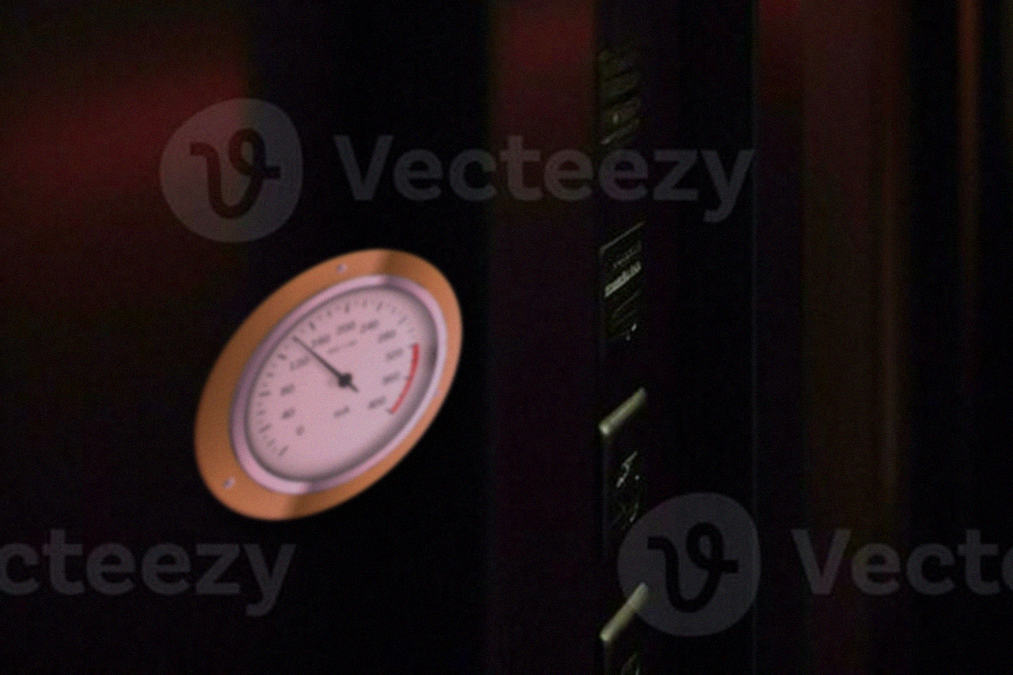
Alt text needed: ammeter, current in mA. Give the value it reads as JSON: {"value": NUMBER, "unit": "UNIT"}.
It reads {"value": 140, "unit": "mA"}
